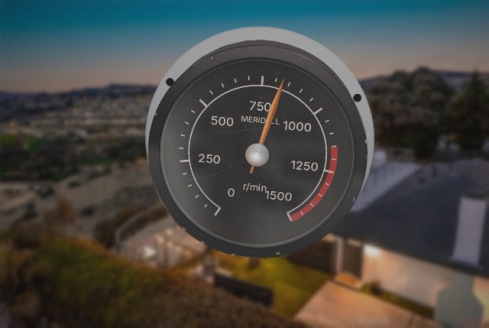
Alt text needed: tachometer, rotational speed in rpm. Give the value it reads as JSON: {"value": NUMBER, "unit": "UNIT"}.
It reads {"value": 825, "unit": "rpm"}
